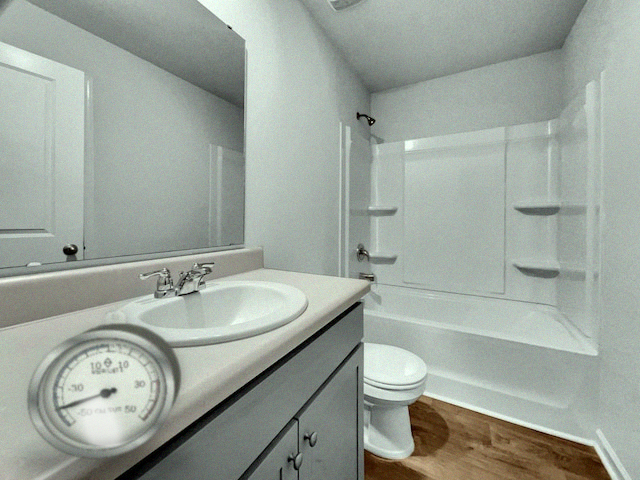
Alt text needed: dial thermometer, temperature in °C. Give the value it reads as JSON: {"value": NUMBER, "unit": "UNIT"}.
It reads {"value": -40, "unit": "°C"}
